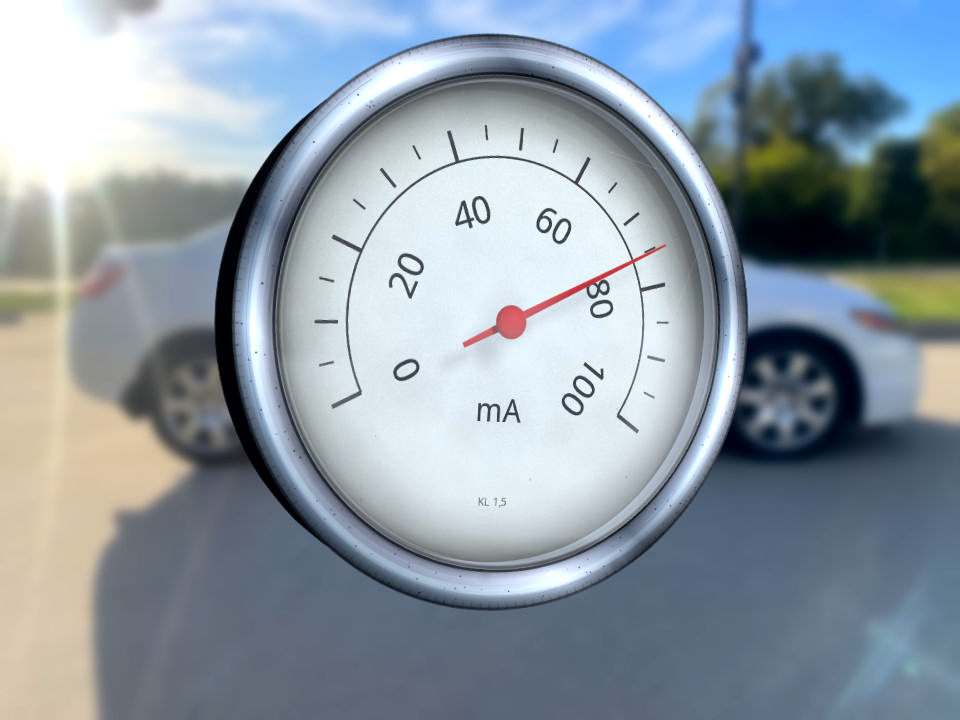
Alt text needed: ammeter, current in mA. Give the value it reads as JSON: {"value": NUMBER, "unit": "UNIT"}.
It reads {"value": 75, "unit": "mA"}
